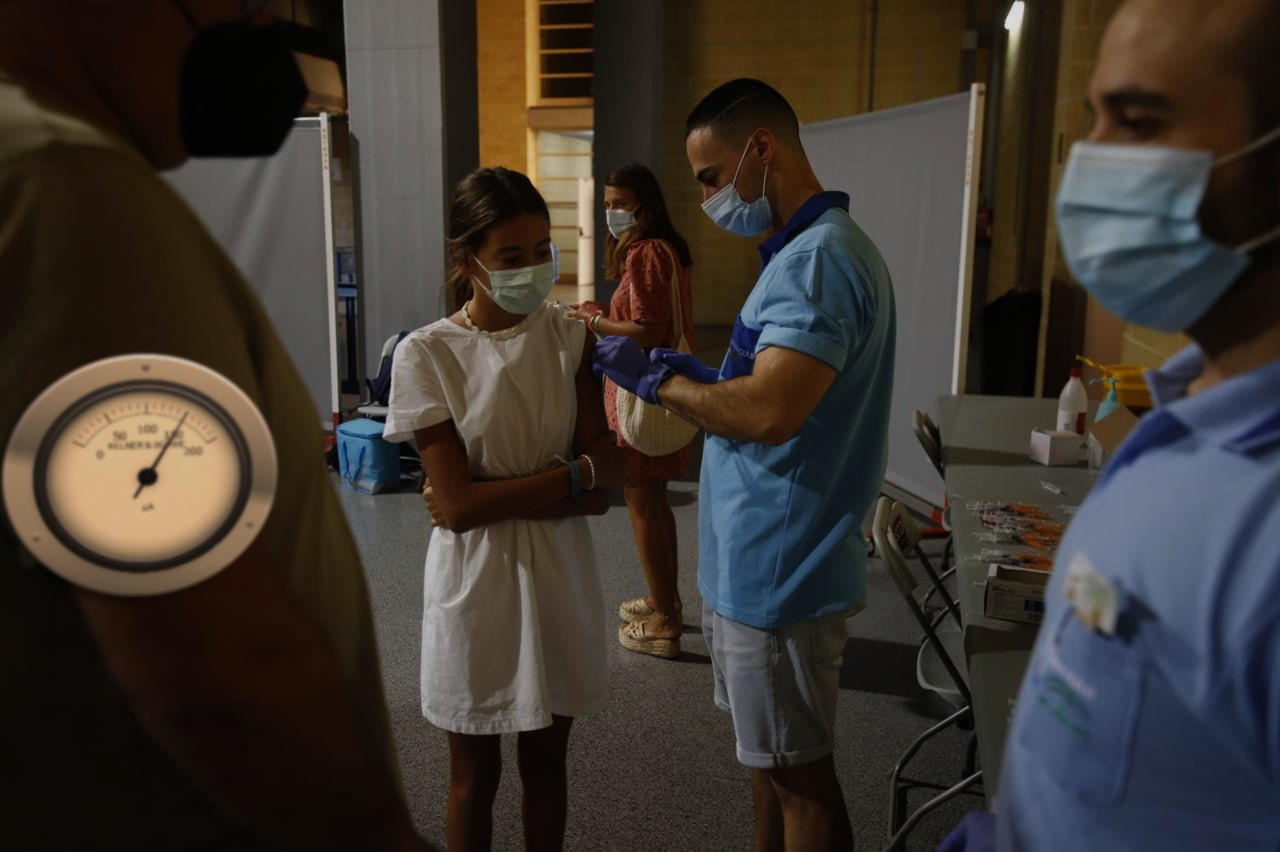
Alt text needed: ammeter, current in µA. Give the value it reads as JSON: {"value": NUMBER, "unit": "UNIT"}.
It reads {"value": 150, "unit": "µA"}
